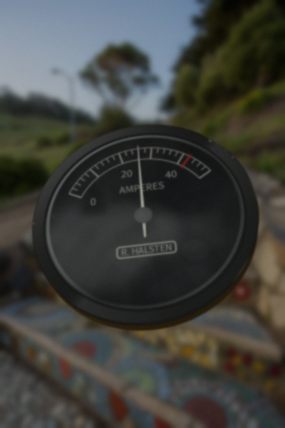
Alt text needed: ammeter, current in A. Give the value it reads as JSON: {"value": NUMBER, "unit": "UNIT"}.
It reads {"value": 26, "unit": "A"}
